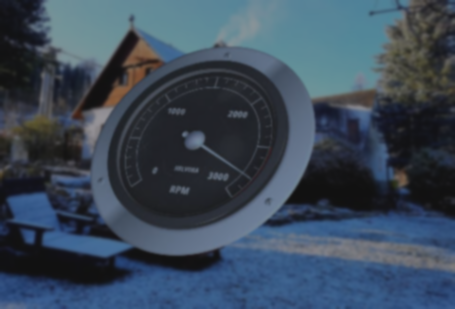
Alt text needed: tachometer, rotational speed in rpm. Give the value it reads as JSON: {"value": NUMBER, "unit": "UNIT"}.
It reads {"value": 2800, "unit": "rpm"}
